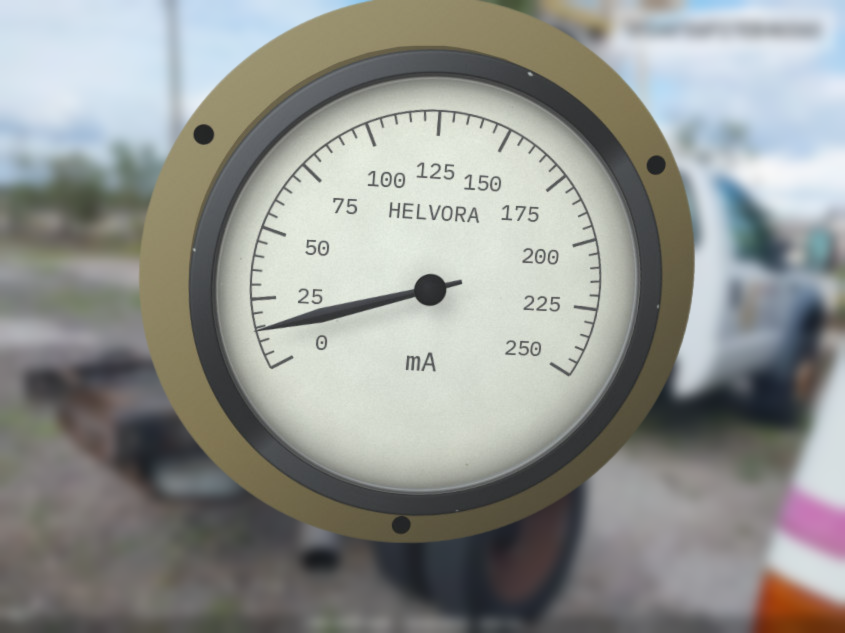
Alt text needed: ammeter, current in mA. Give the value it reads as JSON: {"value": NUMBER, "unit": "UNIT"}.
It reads {"value": 15, "unit": "mA"}
